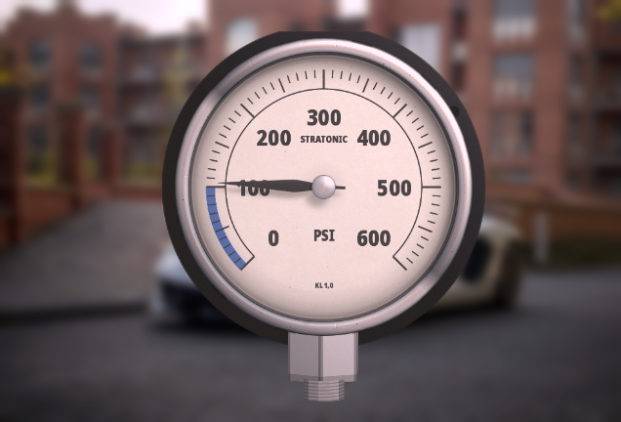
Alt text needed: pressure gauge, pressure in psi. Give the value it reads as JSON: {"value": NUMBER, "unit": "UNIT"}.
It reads {"value": 105, "unit": "psi"}
